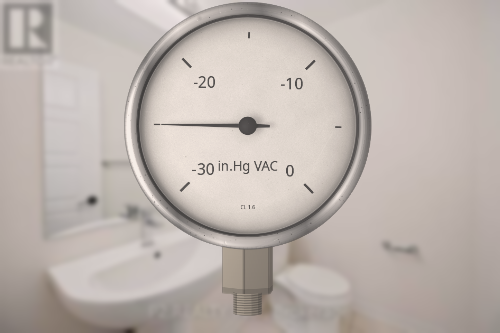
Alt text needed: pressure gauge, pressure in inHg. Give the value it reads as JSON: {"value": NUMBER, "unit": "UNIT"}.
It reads {"value": -25, "unit": "inHg"}
